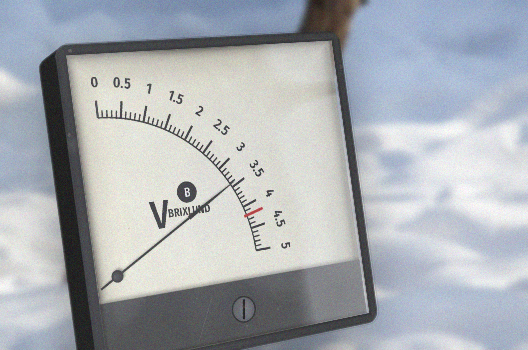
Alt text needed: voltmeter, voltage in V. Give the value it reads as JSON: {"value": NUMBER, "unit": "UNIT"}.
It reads {"value": 3.4, "unit": "V"}
